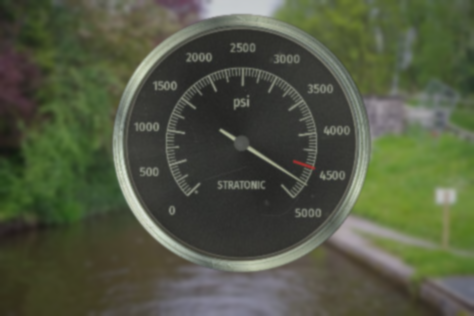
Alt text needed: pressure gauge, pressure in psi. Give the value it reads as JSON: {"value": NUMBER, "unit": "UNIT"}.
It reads {"value": 4750, "unit": "psi"}
